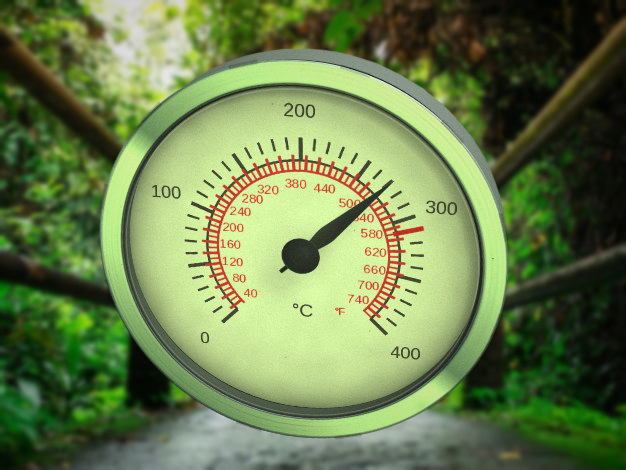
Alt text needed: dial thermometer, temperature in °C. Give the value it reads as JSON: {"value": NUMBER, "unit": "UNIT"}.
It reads {"value": 270, "unit": "°C"}
